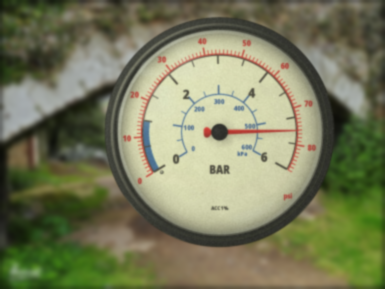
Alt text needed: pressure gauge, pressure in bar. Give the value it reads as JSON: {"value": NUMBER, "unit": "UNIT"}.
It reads {"value": 5.25, "unit": "bar"}
